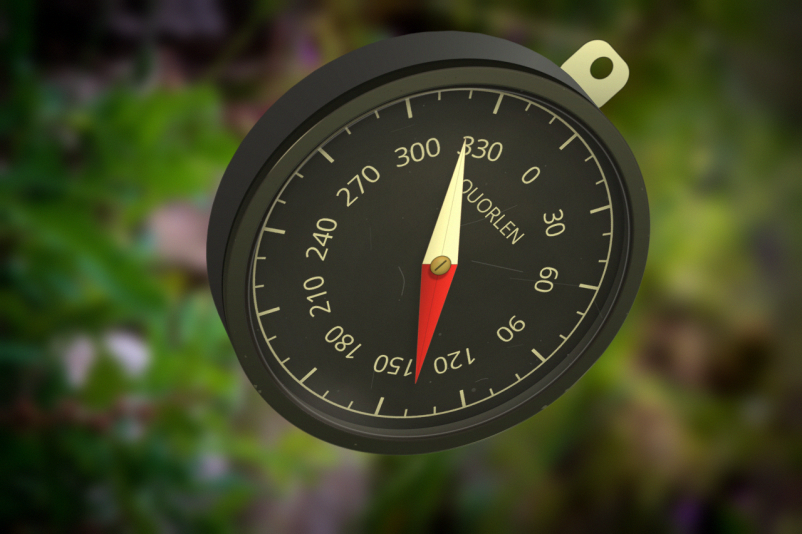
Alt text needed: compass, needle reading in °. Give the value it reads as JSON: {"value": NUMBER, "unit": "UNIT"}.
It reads {"value": 140, "unit": "°"}
